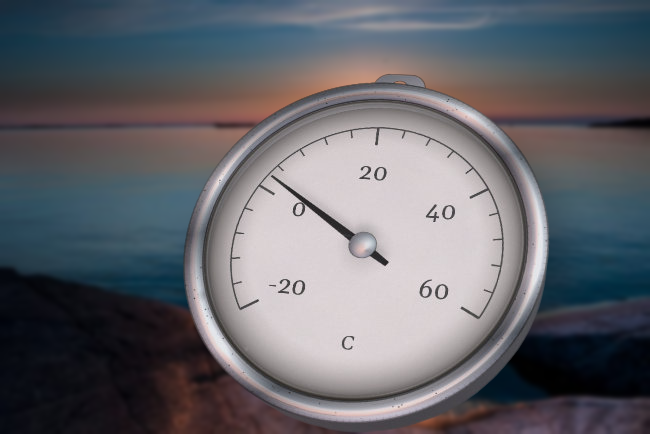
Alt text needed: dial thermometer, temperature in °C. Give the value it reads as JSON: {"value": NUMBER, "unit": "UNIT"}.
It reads {"value": 2, "unit": "°C"}
